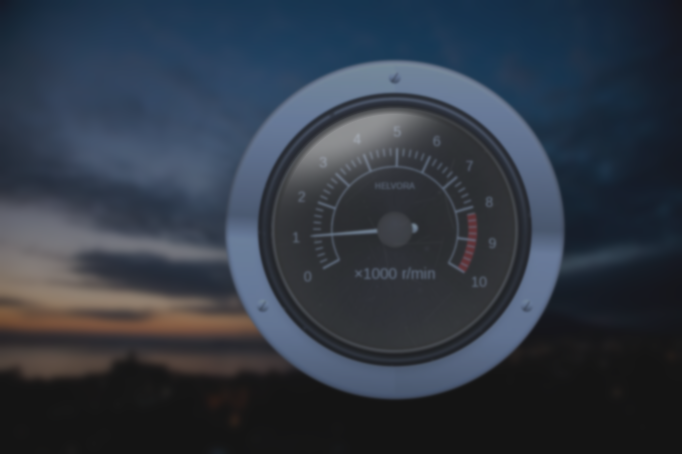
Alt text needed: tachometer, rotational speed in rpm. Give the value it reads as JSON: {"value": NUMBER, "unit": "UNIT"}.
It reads {"value": 1000, "unit": "rpm"}
